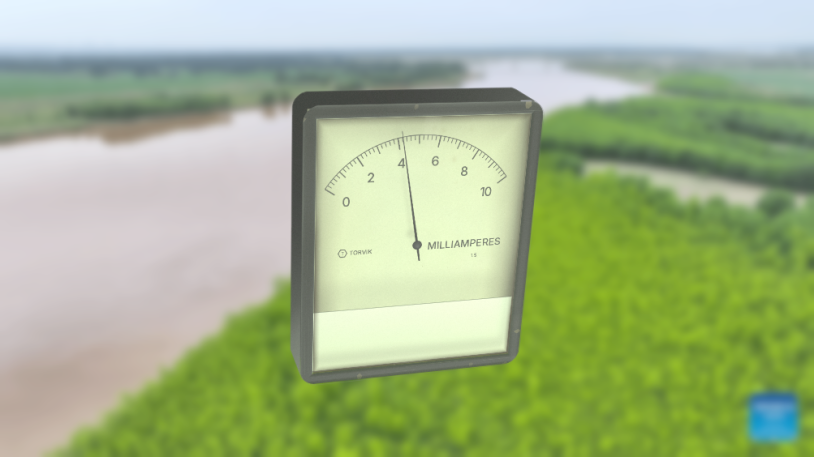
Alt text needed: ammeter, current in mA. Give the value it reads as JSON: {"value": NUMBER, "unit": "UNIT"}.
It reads {"value": 4.2, "unit": "mA"}
